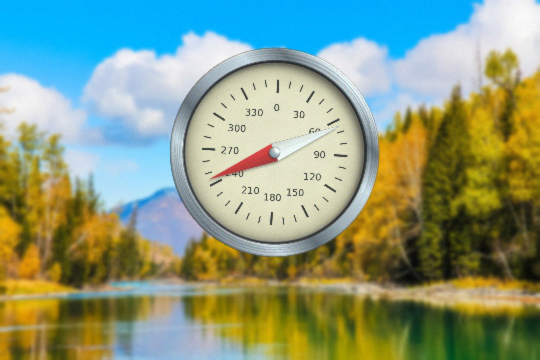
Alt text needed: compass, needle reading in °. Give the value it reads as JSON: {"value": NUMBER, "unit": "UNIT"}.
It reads {"value": 245, "unit": "°"}
